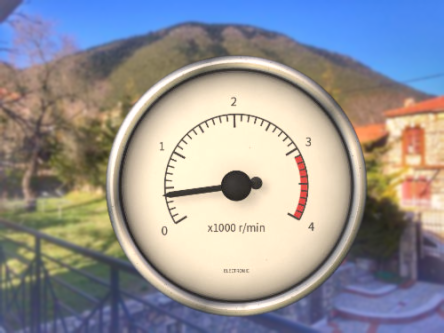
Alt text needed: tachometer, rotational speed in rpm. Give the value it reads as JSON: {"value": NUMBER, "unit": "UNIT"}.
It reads {"value": 400, "unit": "rpm"}
